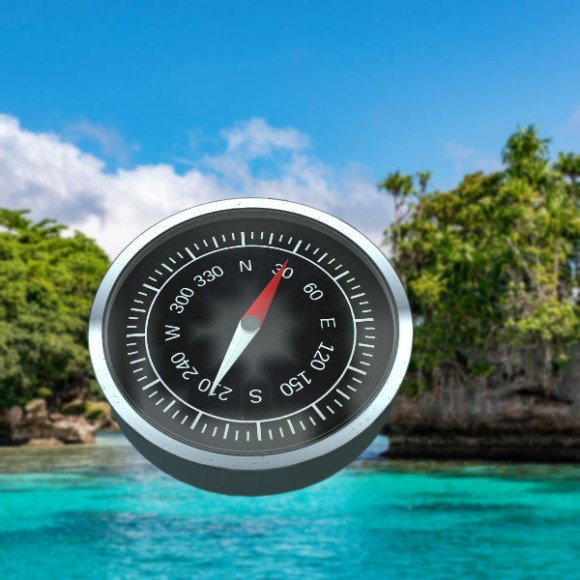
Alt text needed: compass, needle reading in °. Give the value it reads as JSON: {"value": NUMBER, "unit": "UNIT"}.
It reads {"value": 30, "unit": "°"}
